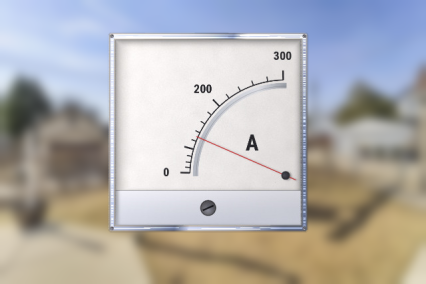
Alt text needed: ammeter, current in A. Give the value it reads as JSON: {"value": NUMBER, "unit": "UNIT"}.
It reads {"value": 130, "unit": "A"}
